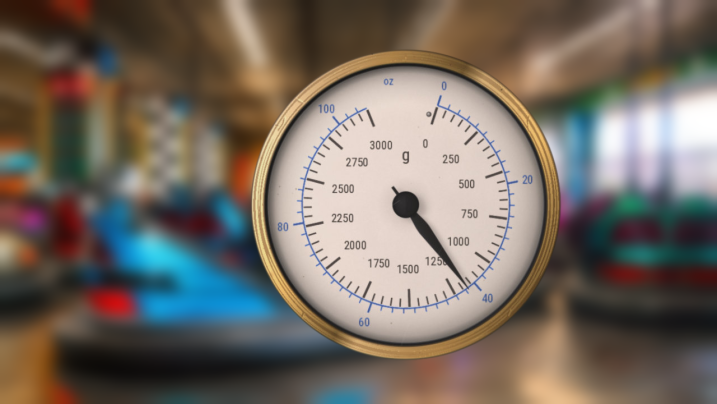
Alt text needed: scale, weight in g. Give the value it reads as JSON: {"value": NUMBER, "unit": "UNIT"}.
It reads {"value": 1175, "unit": "g"}
